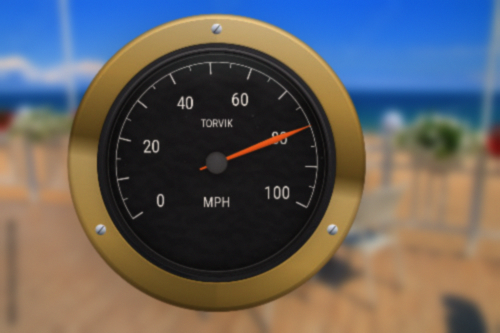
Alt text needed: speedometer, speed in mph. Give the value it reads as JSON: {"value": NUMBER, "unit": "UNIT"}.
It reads {"value": 80, "unit": "mph"}
